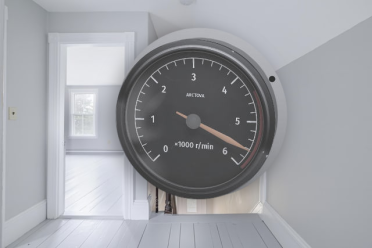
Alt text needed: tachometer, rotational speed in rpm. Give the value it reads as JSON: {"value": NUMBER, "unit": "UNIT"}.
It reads {"value": 5600, "unit": "rpm"}
